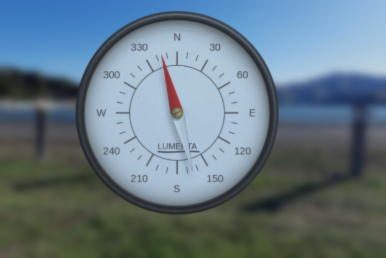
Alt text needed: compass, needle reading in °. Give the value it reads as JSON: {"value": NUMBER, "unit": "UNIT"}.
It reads {"value": 345, "unit": "°"}
